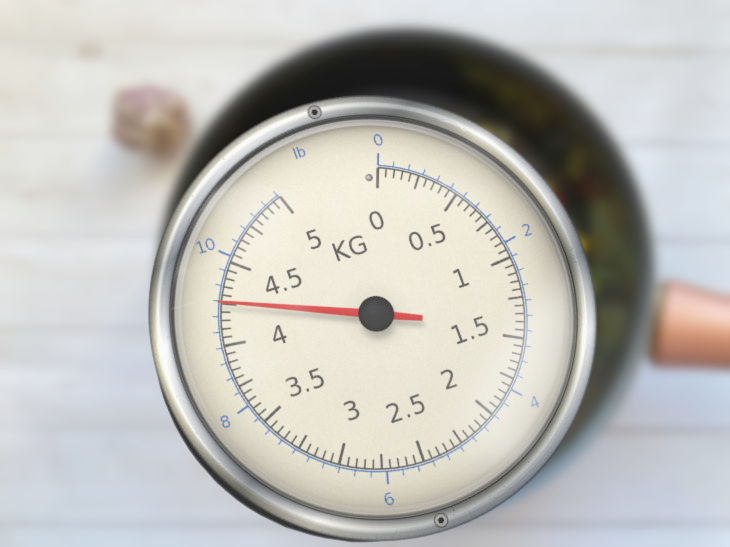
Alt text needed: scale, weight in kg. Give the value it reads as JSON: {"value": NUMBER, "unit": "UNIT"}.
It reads {"value": 4.25, "unit": "kg"}
